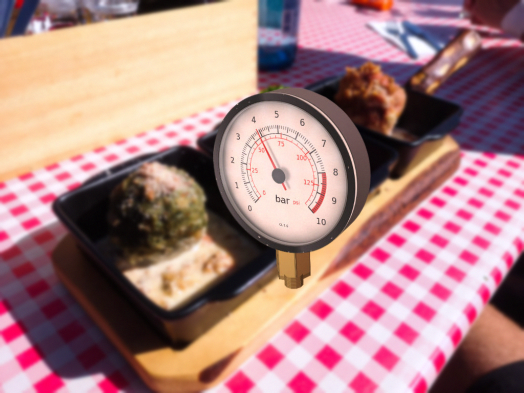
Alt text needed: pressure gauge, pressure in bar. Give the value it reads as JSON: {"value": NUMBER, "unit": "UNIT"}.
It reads {"value": 4, "unit": "bar"}
